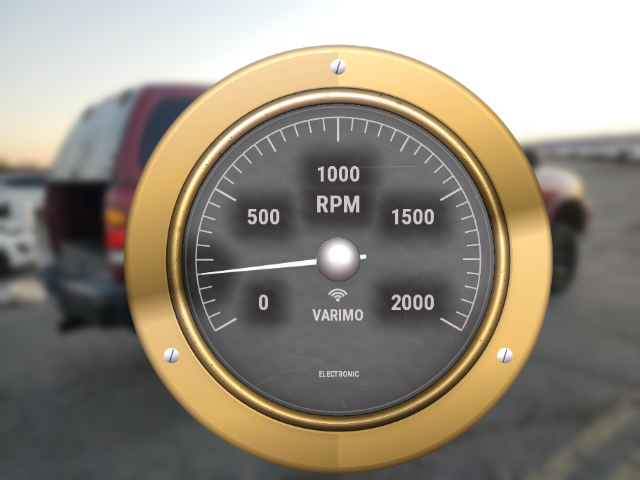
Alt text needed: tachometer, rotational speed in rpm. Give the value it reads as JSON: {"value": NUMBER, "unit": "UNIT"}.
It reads {"value": 200, "unit": "rpm"}
